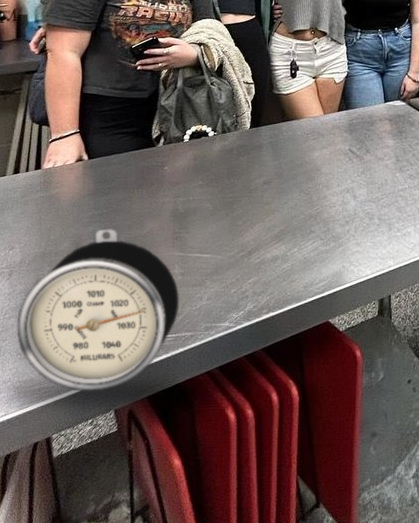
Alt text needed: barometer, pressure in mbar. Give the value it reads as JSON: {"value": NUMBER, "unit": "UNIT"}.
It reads {"value": 1025, "unit": "mbar"}
